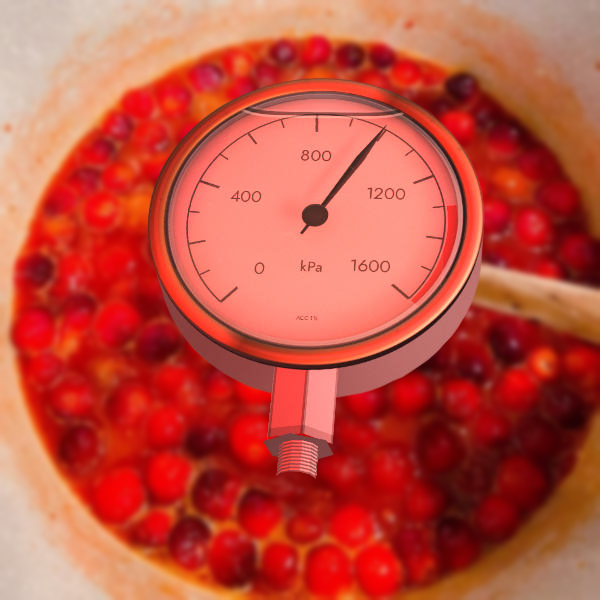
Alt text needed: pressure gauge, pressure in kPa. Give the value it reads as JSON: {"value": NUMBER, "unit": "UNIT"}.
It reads {"value": 1000, "unit": "kPa"}
